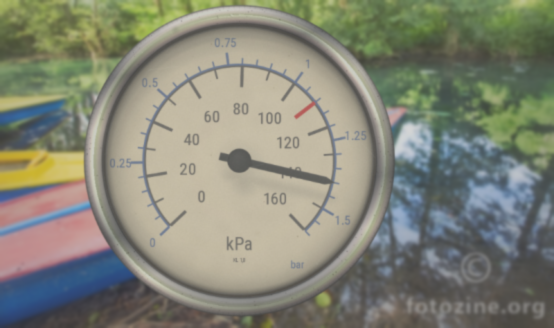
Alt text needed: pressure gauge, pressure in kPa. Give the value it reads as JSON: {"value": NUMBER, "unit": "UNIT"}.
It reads {"value": 140, "unit": "kPa"}
